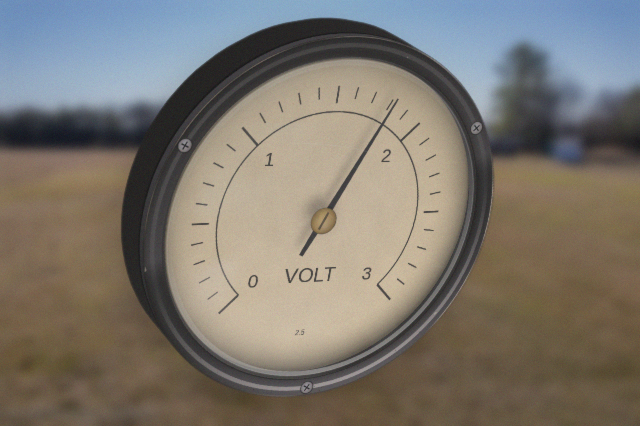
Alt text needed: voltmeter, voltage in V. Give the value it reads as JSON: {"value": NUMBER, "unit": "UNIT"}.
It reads {"value": 1.8, "unit": "V"}
